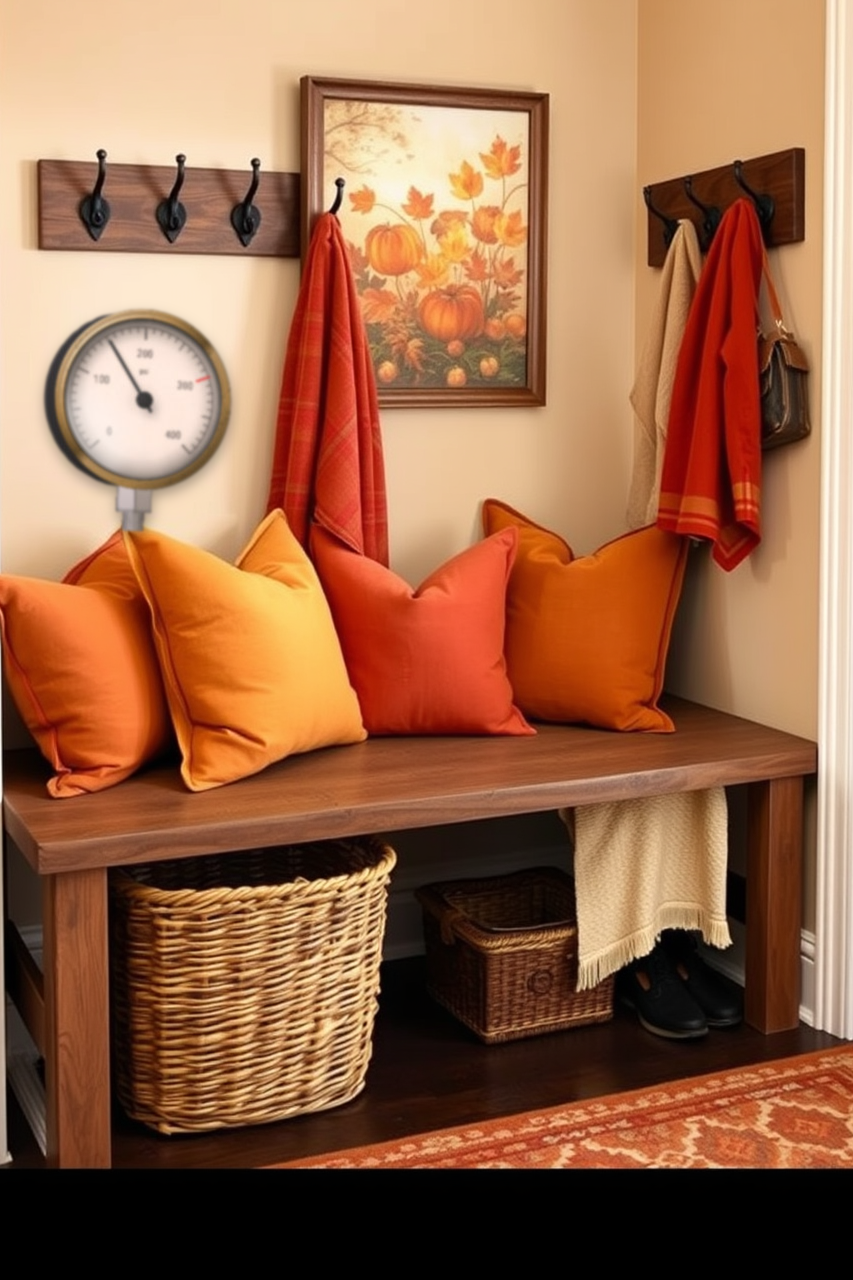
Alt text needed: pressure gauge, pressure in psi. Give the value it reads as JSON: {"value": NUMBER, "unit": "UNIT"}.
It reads {"value": 150, "unit": "psi"}
